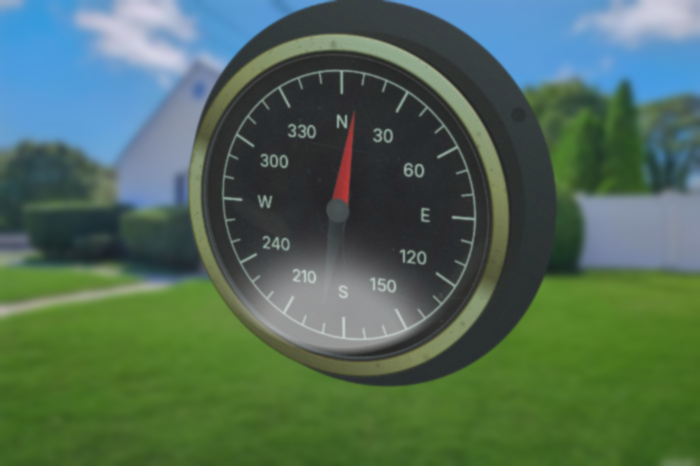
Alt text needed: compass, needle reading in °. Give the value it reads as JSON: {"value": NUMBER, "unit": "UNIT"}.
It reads {"value": 10, "unit": "°"}
